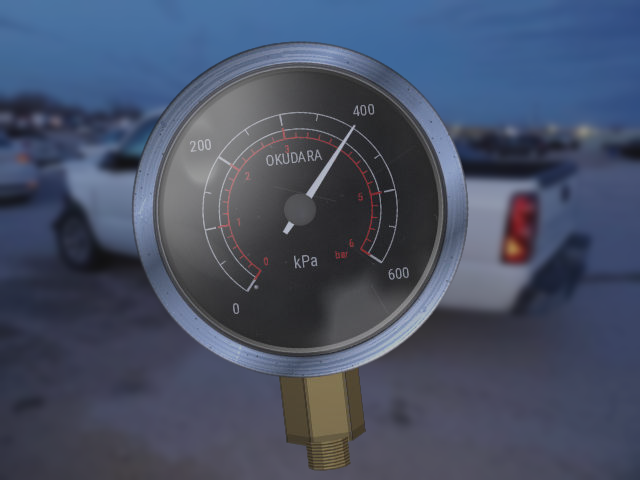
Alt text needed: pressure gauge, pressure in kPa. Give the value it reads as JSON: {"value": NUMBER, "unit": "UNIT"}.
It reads {"value": 400, "unit": "kPa"}
